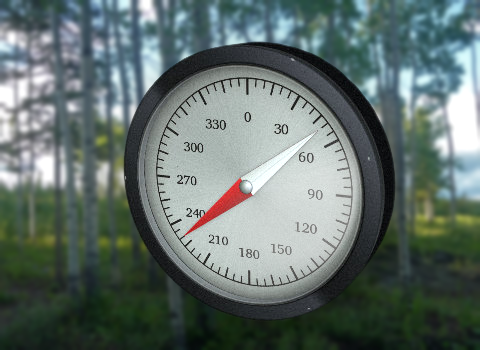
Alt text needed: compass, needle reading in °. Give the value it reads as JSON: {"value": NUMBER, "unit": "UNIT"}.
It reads {"value": 230, "unit": "°"}
